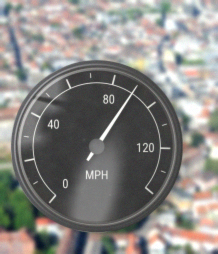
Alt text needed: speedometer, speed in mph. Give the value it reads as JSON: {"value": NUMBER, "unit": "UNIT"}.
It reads {"value": 90, "unit": "mph"}
